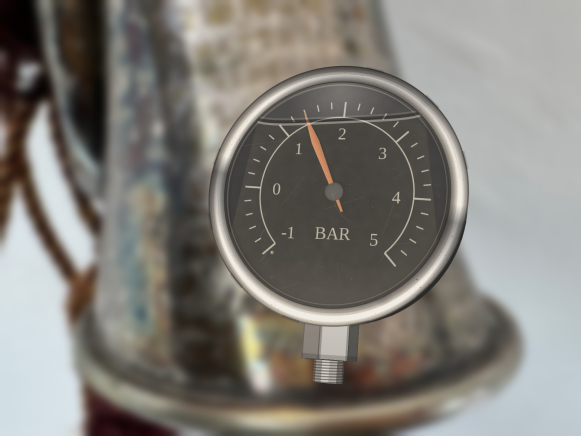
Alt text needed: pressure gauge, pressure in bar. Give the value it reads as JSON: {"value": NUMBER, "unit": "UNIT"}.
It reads {"value": 1.4, "unit": "bar"}
